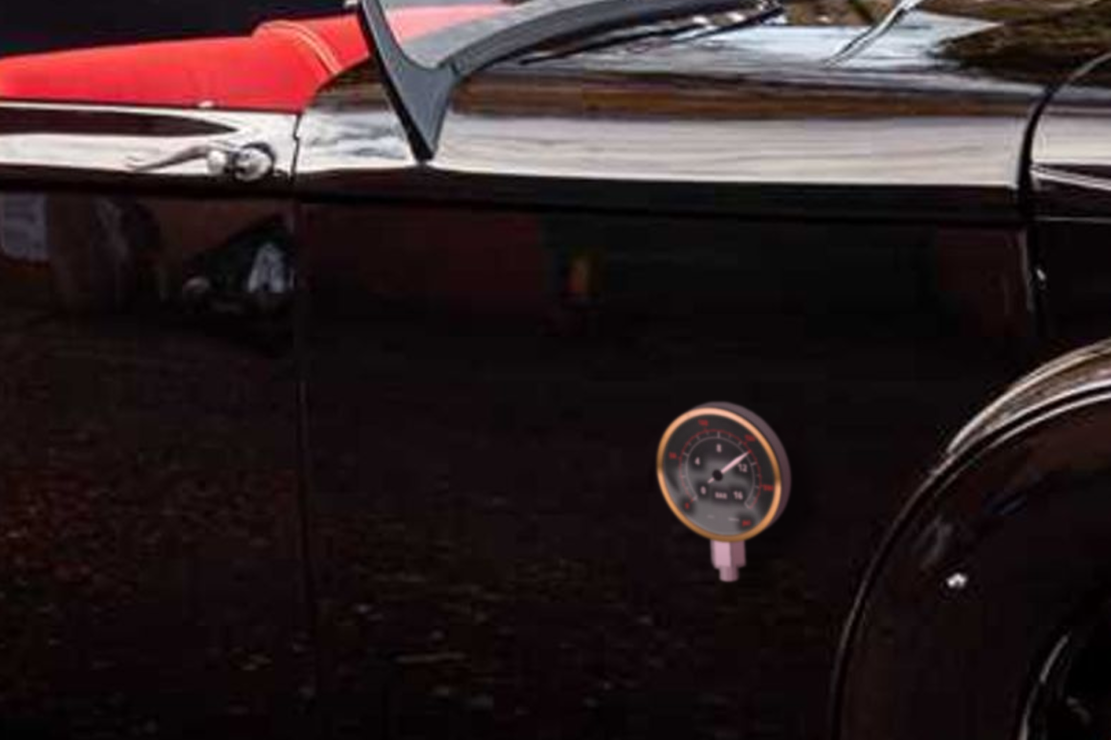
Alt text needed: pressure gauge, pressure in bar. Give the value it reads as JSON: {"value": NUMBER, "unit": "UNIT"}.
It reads {"value": 11, "unit": "bar"}
